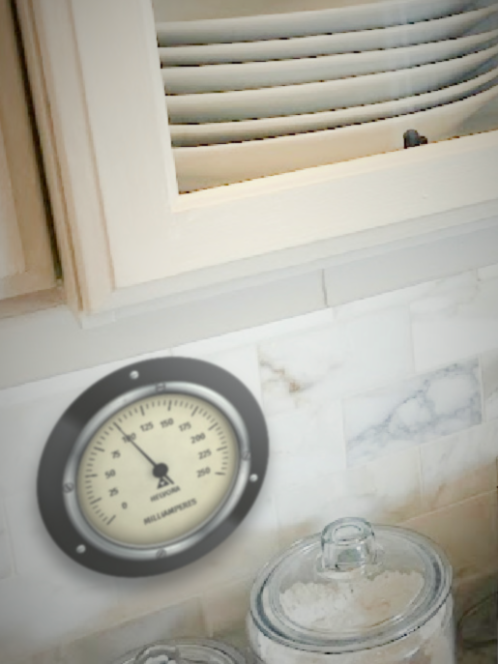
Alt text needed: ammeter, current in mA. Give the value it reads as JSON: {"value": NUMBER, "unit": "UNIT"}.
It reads {"value": 100, "unit": "mA"}
